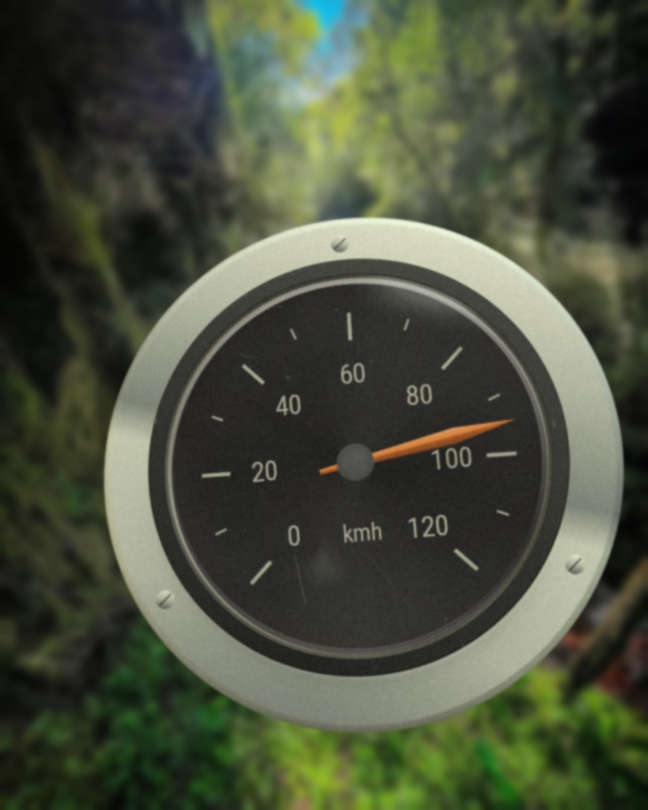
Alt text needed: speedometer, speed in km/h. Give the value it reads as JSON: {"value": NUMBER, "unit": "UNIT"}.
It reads {"value": 95, "unit": "km/h"}
